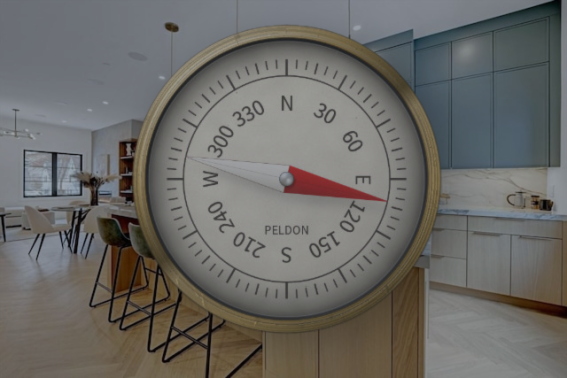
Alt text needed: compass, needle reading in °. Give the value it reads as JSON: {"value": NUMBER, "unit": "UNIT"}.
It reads {"value": 102.5, "unit": "°"}
